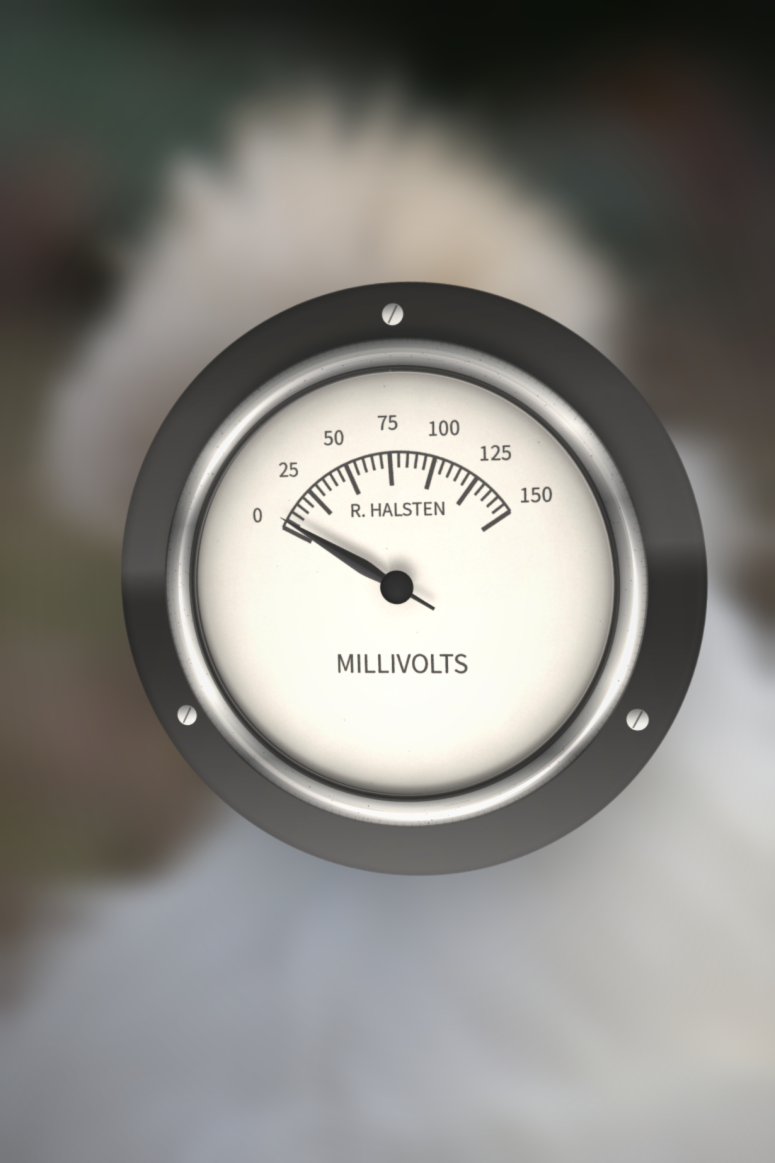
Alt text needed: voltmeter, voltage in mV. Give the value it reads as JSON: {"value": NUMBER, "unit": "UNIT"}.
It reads {"value": 5, "unit": "mV"}
